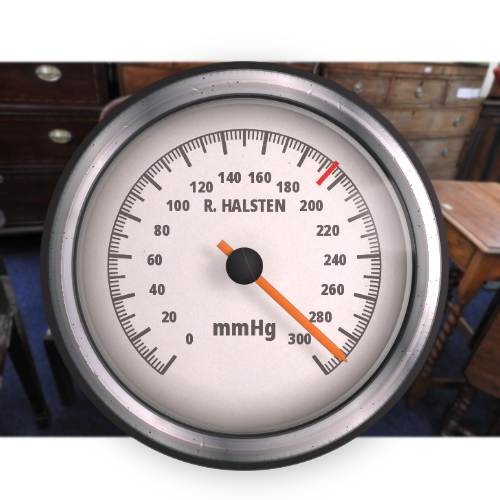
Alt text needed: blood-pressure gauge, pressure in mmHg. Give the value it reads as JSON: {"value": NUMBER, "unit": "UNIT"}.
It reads {"value": 290, "unit": "mmHg"}
